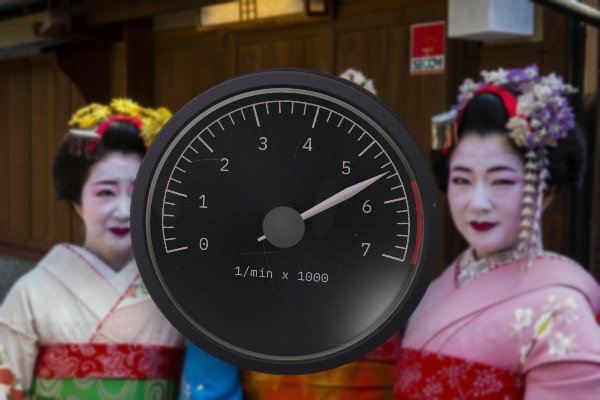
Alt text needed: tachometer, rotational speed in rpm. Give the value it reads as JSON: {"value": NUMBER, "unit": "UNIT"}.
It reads {"value": 5500, "unit": "rpm"}
